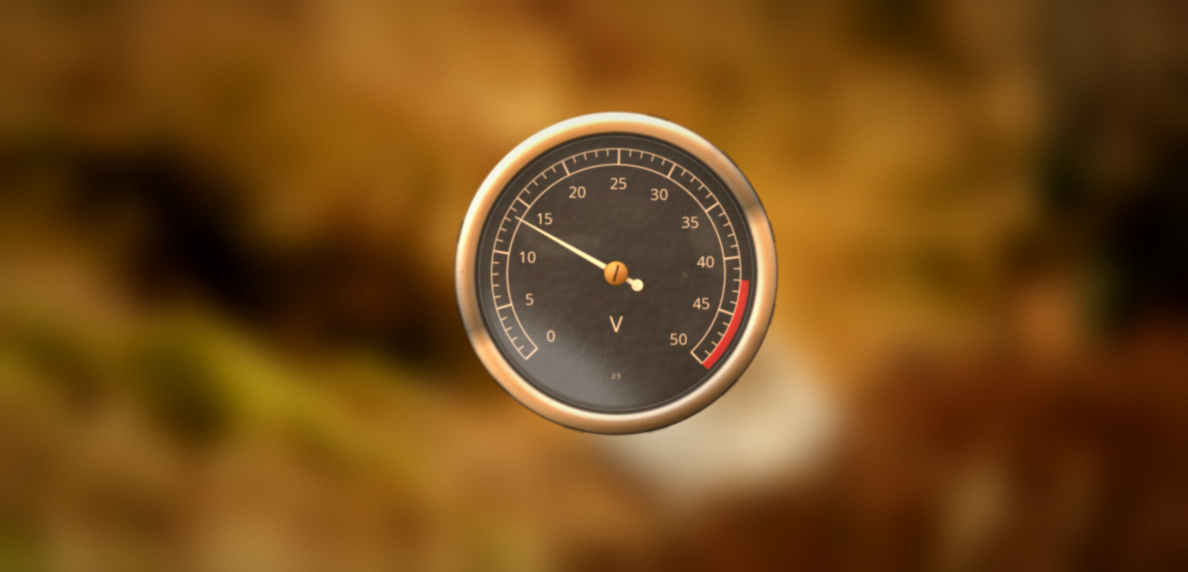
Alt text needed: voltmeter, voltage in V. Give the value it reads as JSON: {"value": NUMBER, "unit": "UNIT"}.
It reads {"value": 13.5, "unit": "V"}
